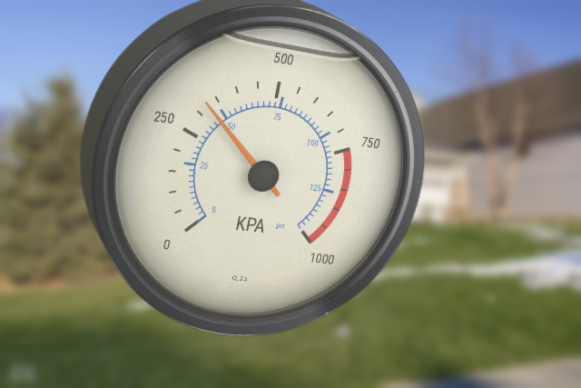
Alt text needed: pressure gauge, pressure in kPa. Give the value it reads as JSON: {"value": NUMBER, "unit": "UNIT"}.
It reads {"value": 325, "unit": "kPa"}
